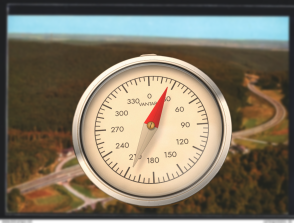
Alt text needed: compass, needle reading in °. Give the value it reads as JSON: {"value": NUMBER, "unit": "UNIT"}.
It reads {"value": 25, "unit": "°"}
